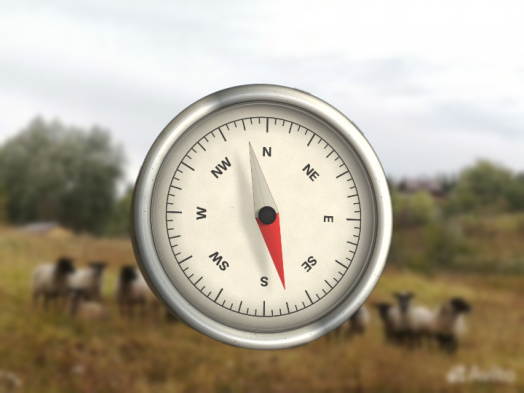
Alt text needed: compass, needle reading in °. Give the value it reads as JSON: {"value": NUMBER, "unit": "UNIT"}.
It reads {"value": 165, "unit": "°"}
